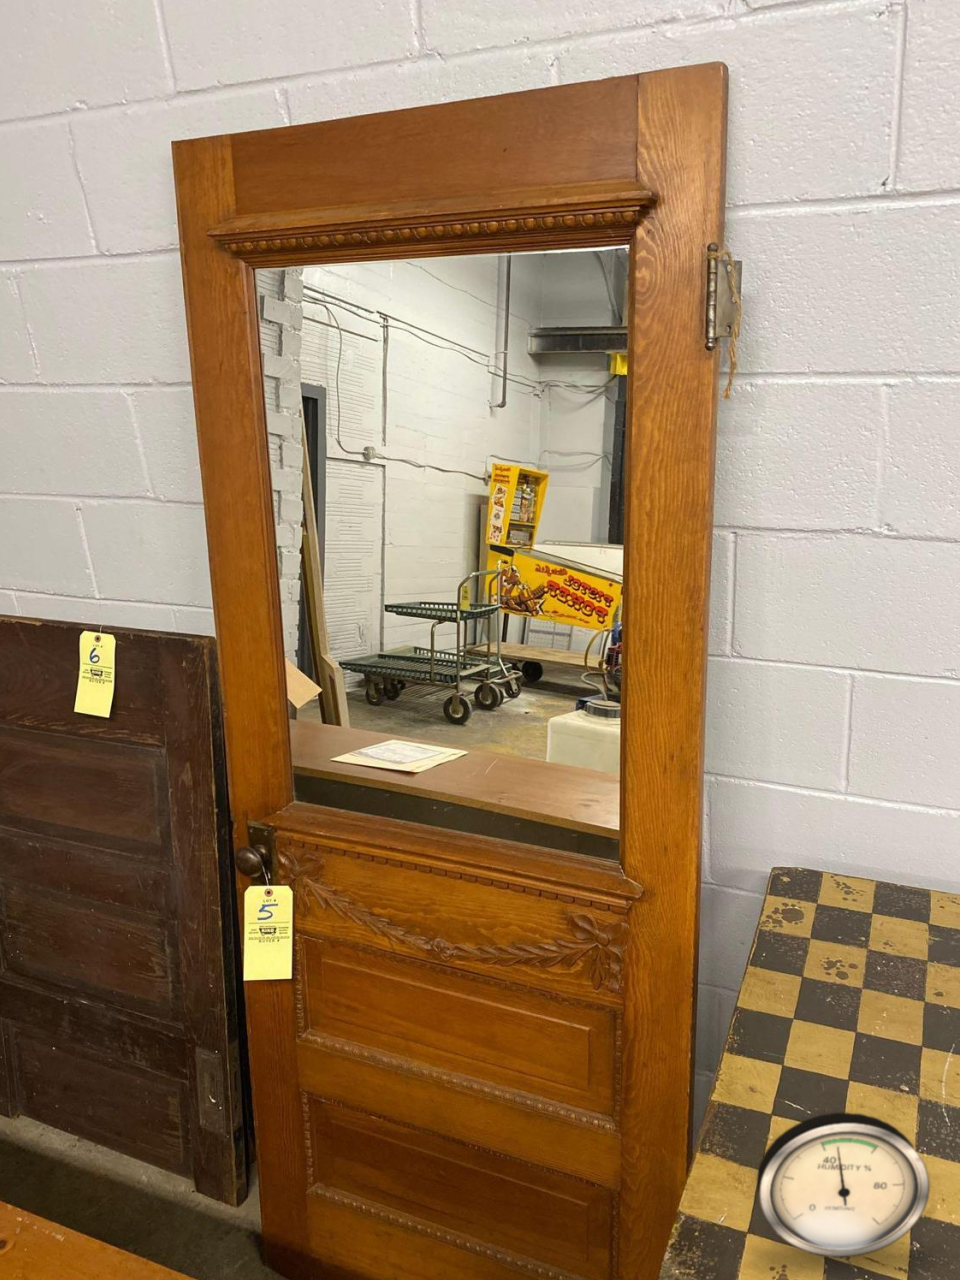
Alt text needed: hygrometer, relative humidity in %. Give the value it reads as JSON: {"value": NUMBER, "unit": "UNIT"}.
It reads {"value": 45, "unit": "%"}
